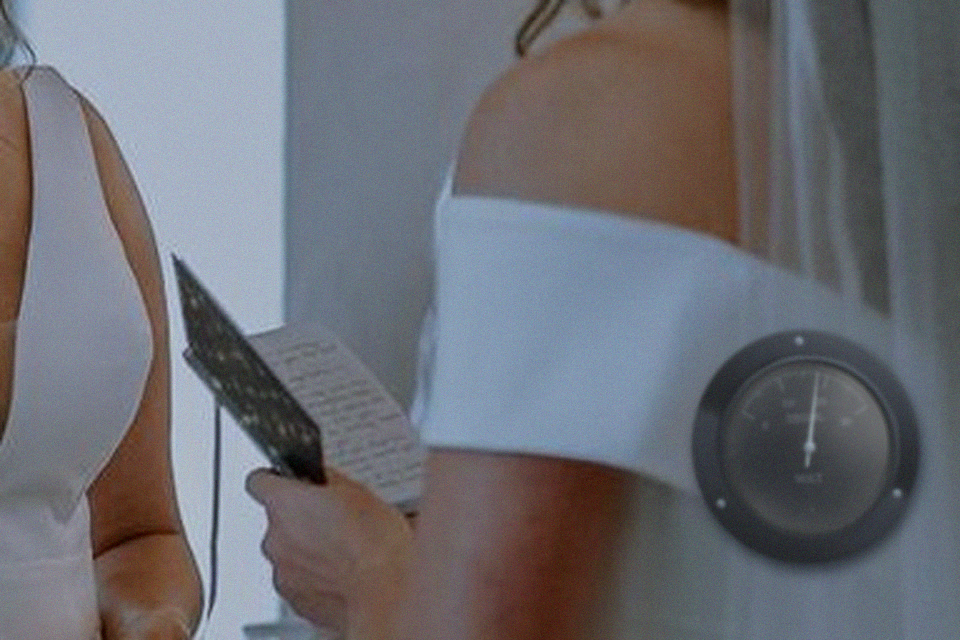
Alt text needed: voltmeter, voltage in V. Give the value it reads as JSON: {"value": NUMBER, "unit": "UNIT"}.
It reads {"value": 17.5, "unit": "V"}
